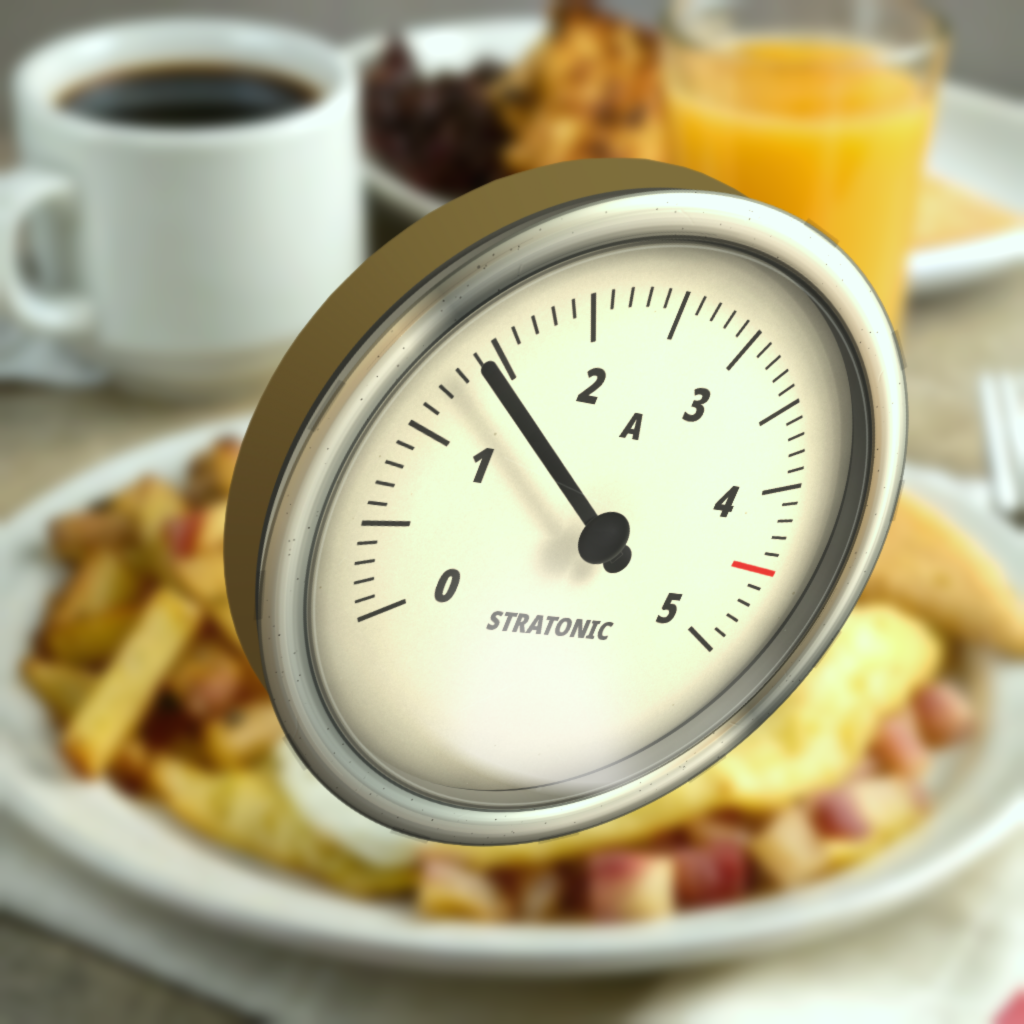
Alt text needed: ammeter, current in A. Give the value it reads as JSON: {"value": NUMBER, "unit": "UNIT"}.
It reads {"value": 1.4, "unit": "A"}
